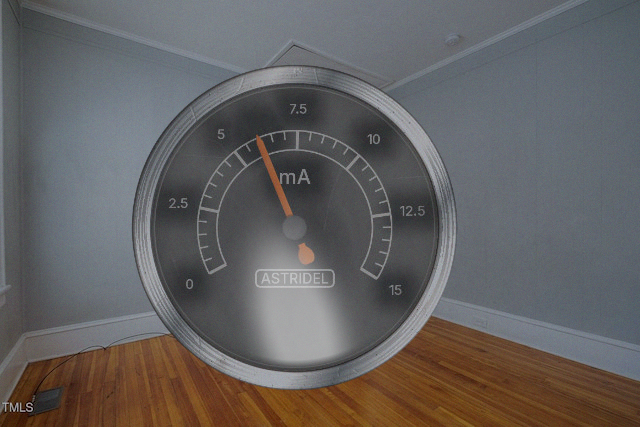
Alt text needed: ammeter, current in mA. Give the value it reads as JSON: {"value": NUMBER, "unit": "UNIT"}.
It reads {"value": 6, "unit": "mA"}
